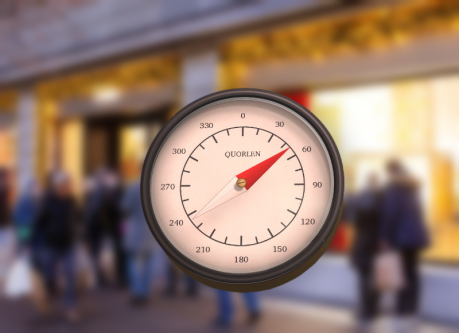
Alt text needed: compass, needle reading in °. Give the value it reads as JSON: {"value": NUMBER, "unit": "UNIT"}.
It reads {"value": 52.5, "unit": "°"}
